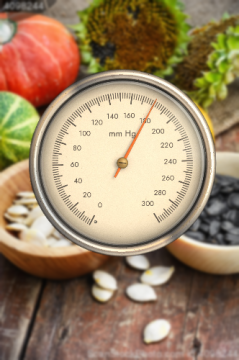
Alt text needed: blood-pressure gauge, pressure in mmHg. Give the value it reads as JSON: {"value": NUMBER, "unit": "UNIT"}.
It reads {"value": 180, "unit": "mmHg"}
